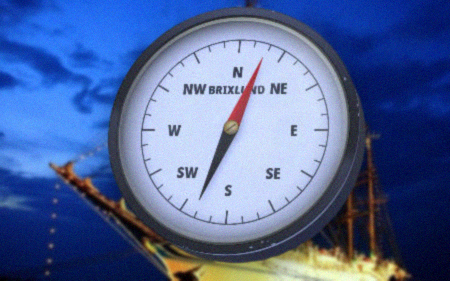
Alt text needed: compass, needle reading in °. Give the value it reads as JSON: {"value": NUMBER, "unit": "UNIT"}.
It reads {"value": 20, "unit": "°"}
